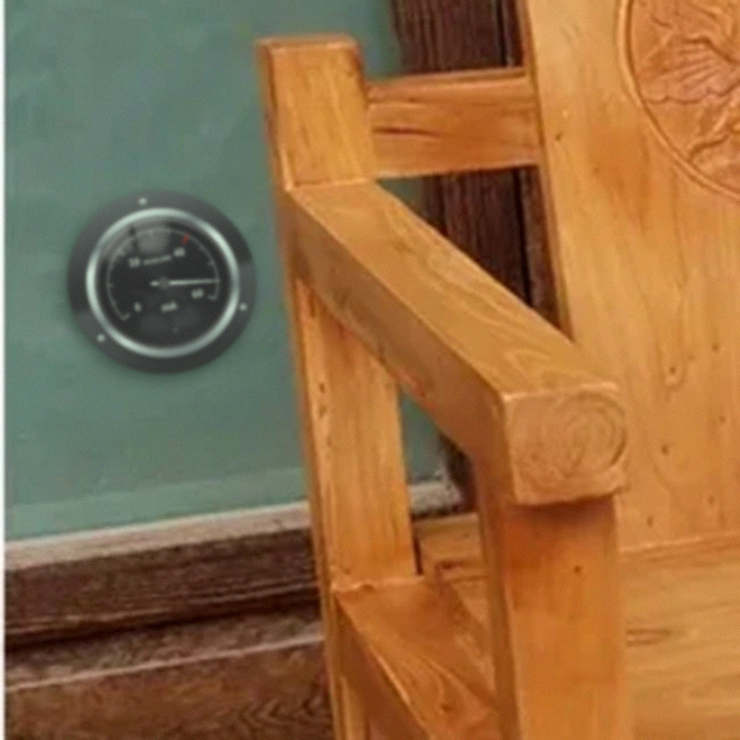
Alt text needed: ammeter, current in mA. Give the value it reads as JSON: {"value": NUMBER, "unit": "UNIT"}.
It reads {"value": 55, "unit": "mA"}
